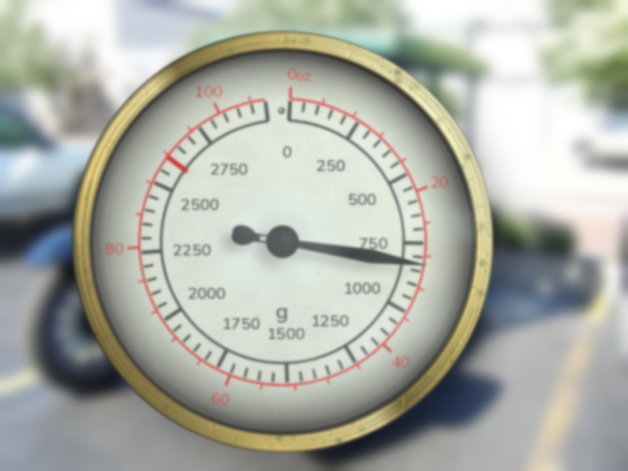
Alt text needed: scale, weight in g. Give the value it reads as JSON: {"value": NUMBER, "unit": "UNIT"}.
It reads {"value": 825, "unit": "g"}
